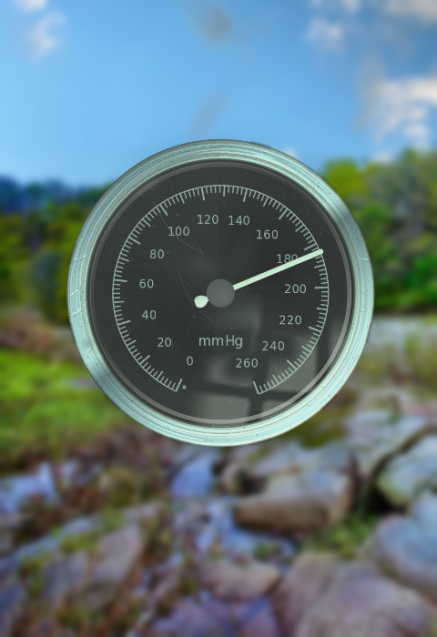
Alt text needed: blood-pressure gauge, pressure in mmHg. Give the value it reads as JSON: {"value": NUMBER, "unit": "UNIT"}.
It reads {"value": 184, "unit": "mmHg"}
